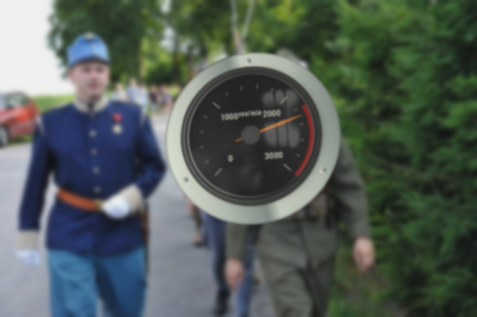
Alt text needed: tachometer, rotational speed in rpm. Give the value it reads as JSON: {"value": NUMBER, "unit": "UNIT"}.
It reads {"value": 2300, "unit": "rpm"}
